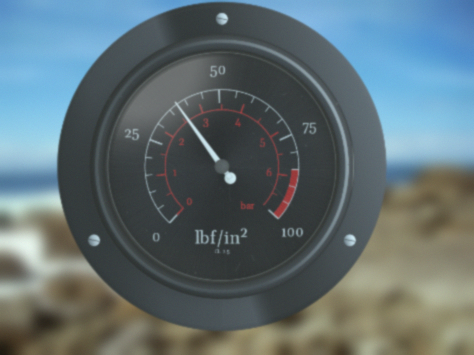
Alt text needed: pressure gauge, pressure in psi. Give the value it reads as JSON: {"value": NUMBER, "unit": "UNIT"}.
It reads {"value": 37.5, "unit": "psi"}
